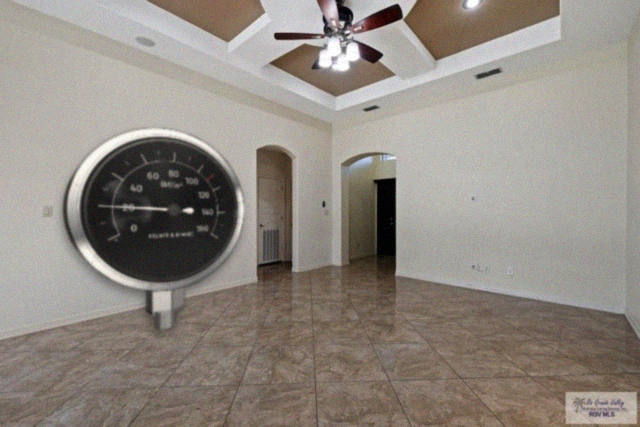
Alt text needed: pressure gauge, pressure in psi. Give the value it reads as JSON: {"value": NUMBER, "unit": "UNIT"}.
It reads {"value": 20, "unit": "psi"}
